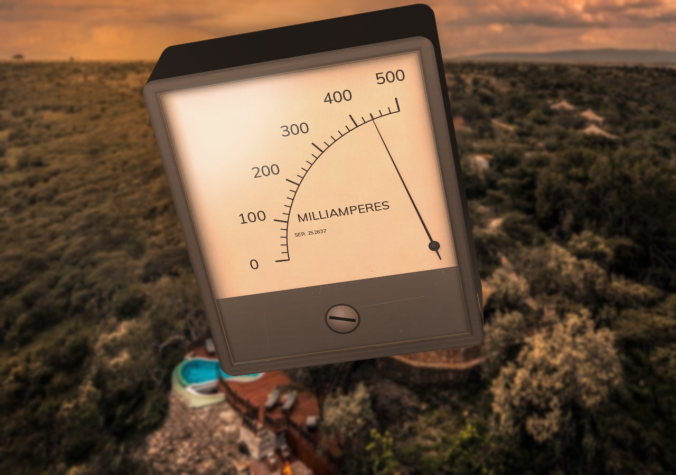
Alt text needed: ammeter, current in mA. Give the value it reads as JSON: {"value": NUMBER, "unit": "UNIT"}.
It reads {"value": 440, "unit": "mA"}
